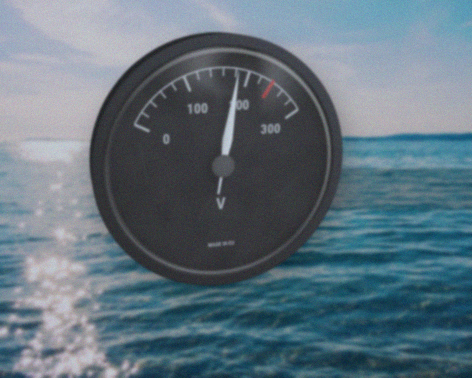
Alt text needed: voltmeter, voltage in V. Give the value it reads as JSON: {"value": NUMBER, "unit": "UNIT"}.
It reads {"value": 180, "unit": "V"}
